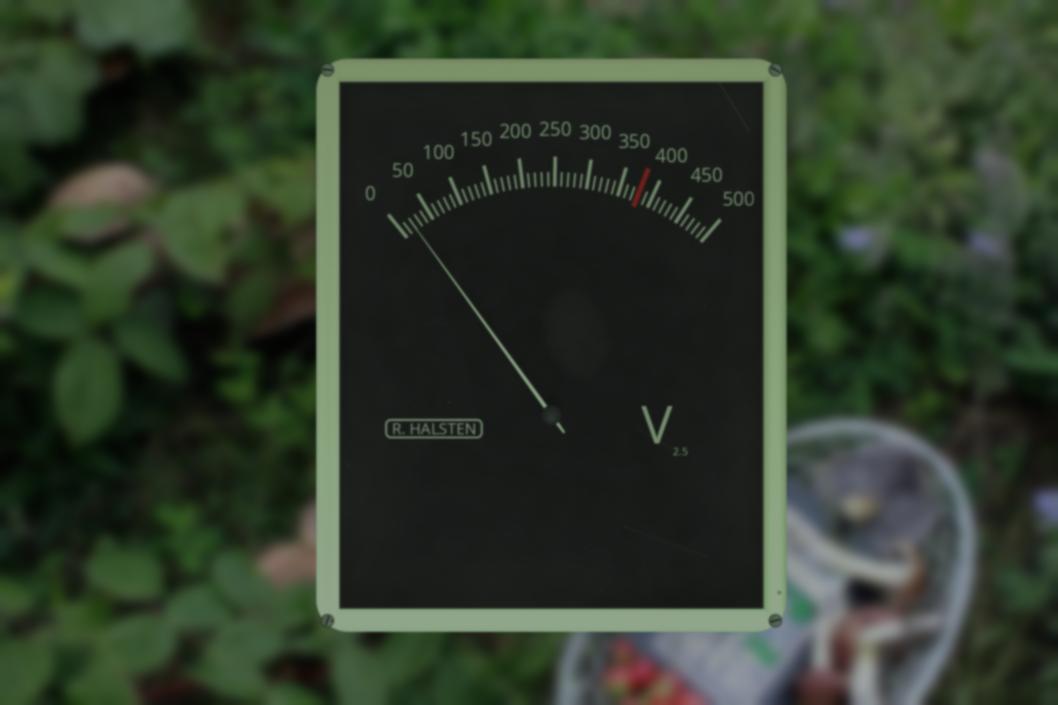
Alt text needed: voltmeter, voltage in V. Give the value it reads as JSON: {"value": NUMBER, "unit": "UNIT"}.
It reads {"value": 20, "unit": "V"}
